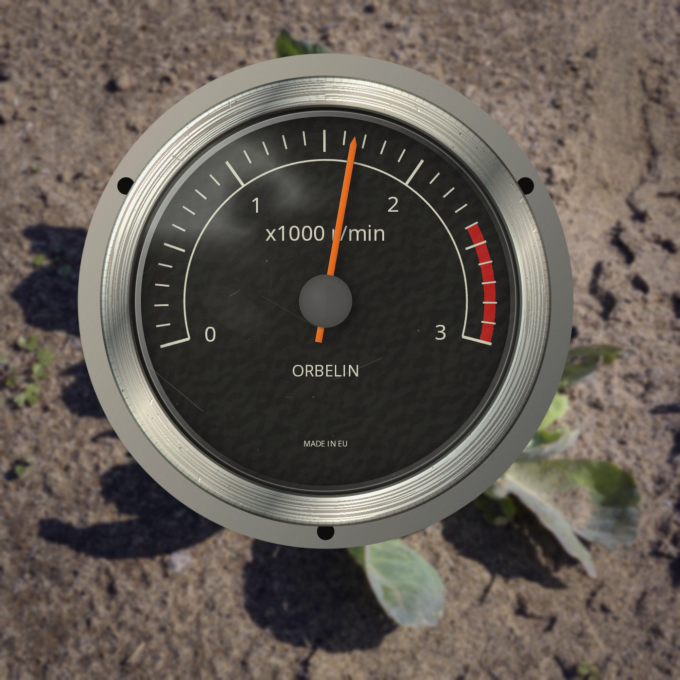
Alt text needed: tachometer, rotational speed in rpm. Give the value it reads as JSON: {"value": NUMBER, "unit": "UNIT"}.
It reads {"value": 1650, "unit": "rpm"}
